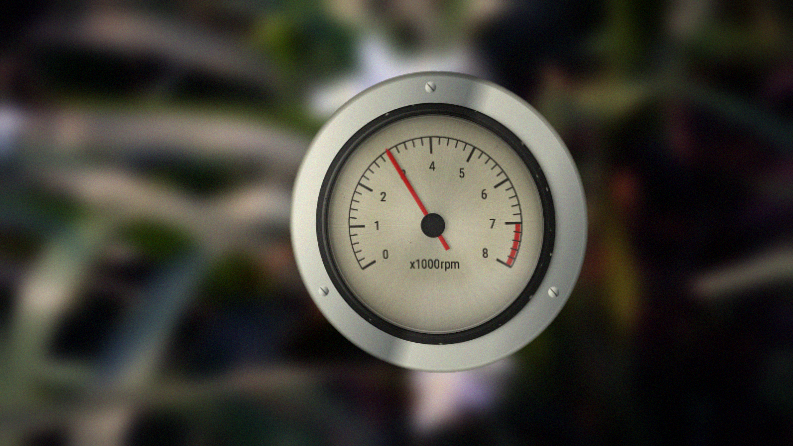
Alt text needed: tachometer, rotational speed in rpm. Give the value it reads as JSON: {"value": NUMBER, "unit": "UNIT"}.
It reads {"value": 3000, "unit": "rpm"}
